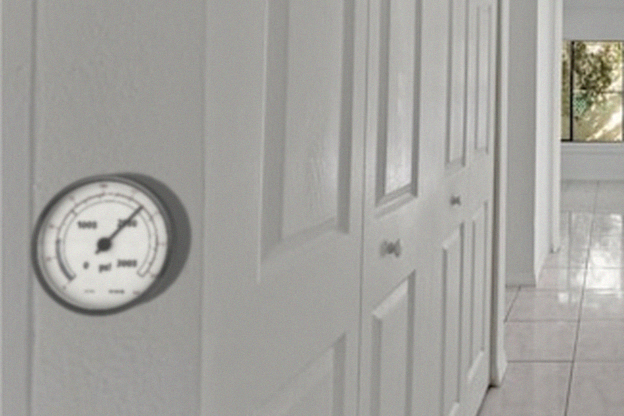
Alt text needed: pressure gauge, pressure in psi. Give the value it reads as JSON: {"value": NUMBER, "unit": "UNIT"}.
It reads {"value": 2000, "unit": "psi"}
